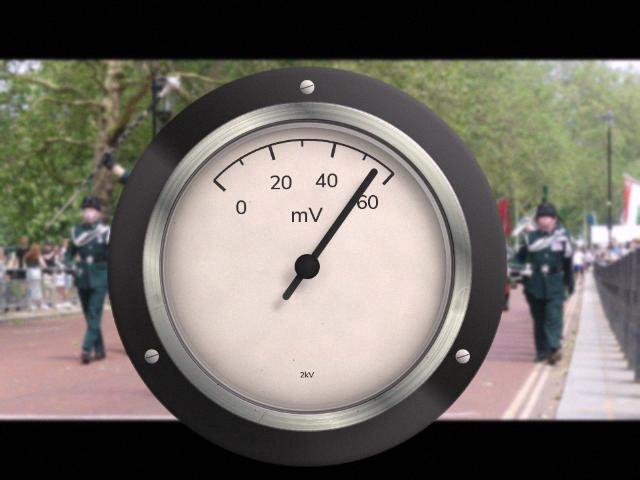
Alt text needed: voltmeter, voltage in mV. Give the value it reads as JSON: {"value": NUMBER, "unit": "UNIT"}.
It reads {"value": 55, "unit": "mV"}
